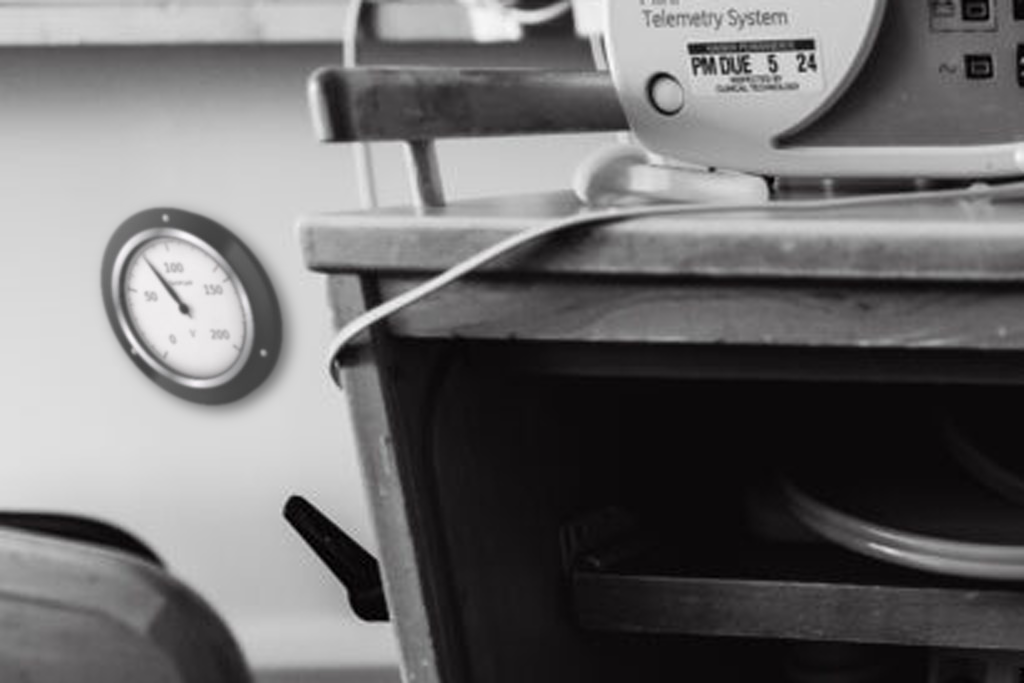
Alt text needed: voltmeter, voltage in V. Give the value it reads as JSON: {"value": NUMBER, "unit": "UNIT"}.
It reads {"value": 80, "unit": "V"}
